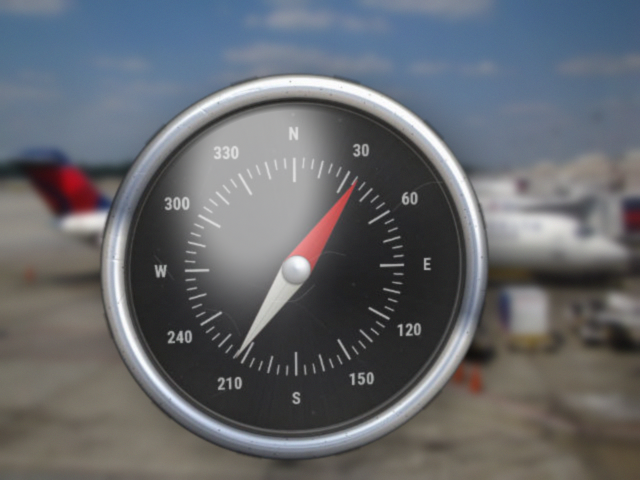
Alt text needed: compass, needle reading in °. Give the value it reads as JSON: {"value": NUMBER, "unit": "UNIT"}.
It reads {"value": 35, "unit": "°"}
